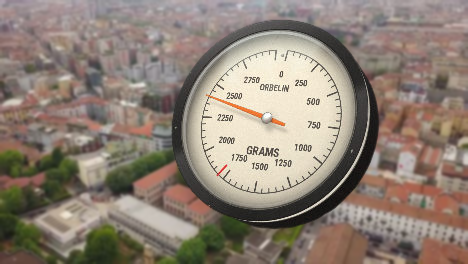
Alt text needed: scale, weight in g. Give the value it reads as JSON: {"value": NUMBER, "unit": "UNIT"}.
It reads {"value": 2400, "unit": "g"}
